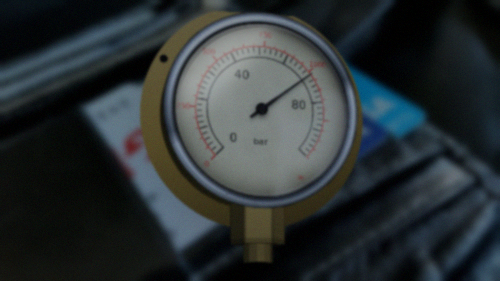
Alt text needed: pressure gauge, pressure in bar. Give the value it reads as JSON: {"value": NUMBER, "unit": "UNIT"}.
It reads {"value": 70, "unit": "bar"}
